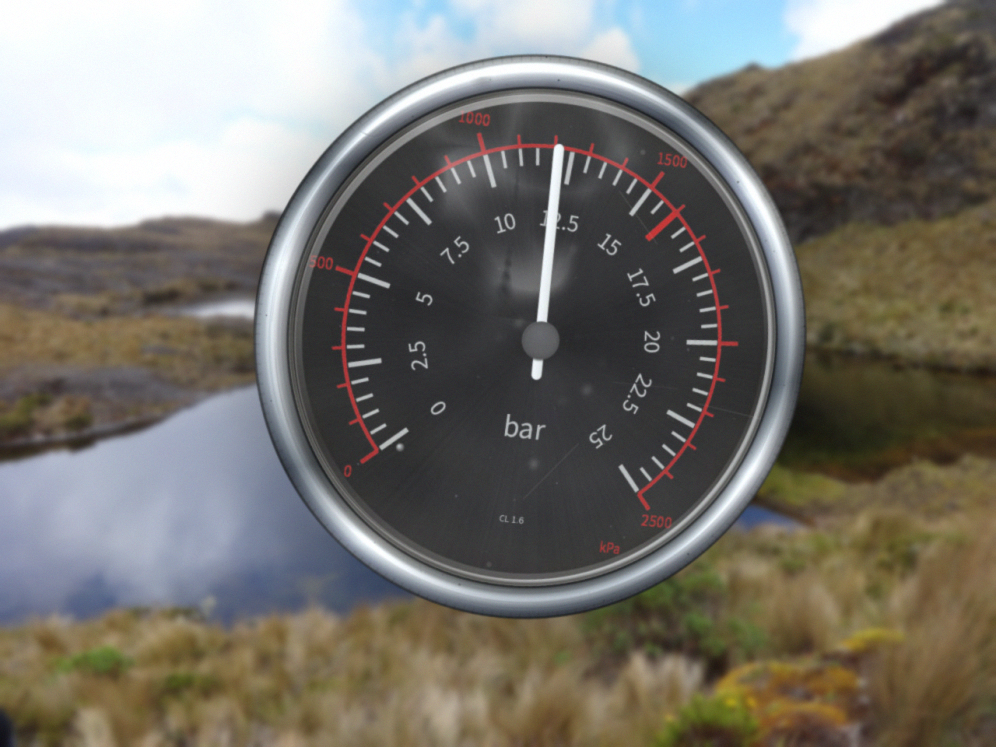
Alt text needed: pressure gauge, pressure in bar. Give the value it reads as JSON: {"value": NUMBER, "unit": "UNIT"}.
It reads {"value": 12, "unit": "bar"}
